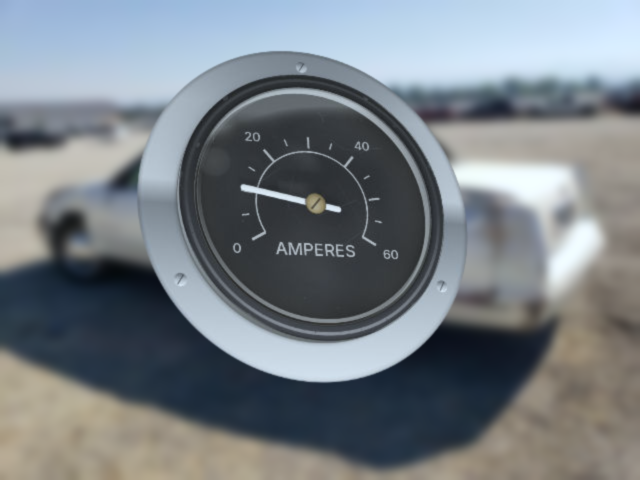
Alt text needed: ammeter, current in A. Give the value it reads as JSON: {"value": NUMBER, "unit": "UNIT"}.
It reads {"value": 10, "unit": "A"}
